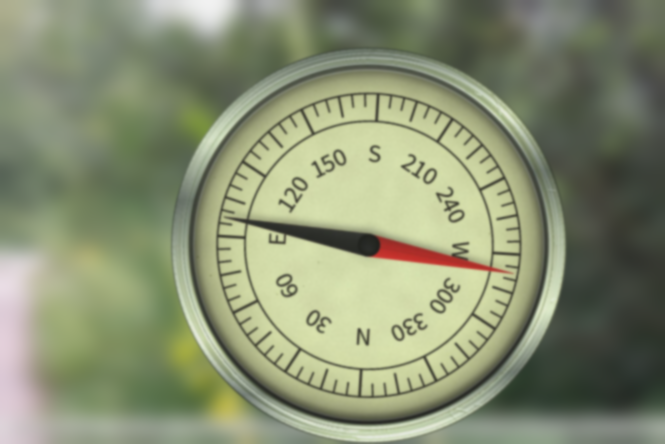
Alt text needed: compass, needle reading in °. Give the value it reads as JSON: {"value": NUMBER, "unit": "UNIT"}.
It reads {"value": 277.5, "unit": "°"}
